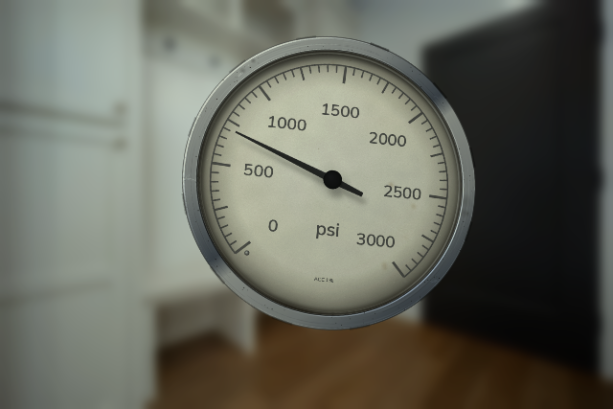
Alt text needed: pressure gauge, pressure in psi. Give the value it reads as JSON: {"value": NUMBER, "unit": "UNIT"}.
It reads {"value": 700, "unit": "psi"}
